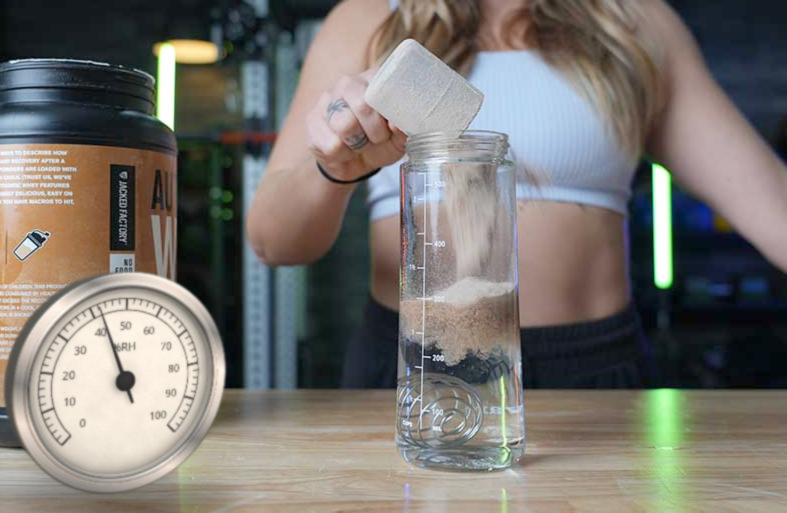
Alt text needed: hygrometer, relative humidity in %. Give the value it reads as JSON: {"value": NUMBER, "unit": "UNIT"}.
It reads {"value": 42, "unit": "%"}
